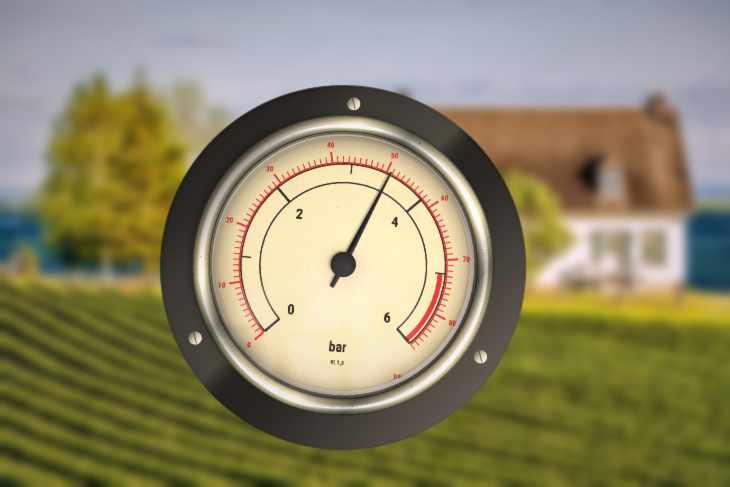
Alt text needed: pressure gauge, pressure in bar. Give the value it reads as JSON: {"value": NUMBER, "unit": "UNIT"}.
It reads {"value": 3.5, "unit": "bar"}
